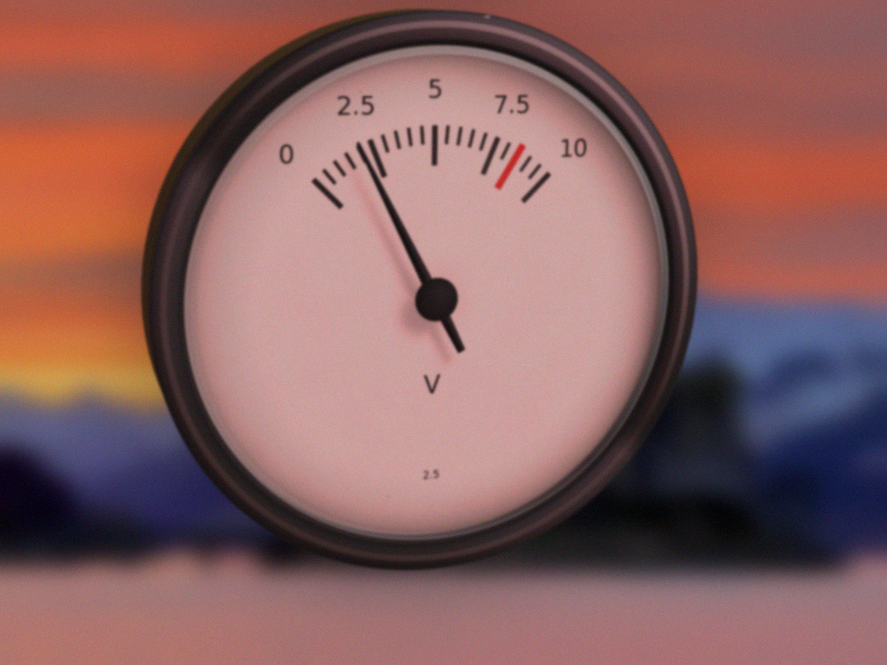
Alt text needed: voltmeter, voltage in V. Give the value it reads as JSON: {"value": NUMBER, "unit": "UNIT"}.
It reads {"value": 2, "unit": "V"}
